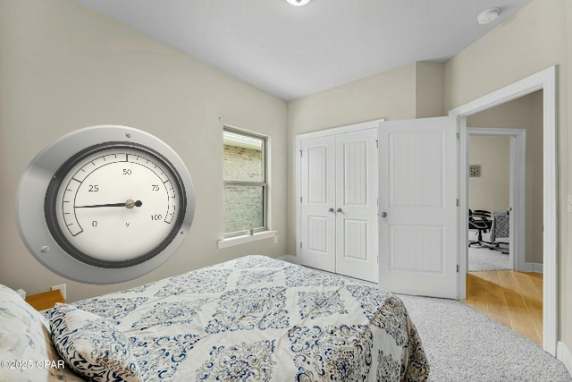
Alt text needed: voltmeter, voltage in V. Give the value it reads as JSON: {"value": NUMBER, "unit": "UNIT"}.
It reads {"value": 12.5, "unit": "V"}
